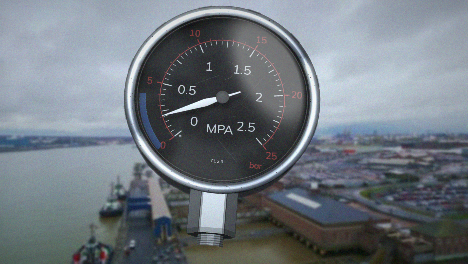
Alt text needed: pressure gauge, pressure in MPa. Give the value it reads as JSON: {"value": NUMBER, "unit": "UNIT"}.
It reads {"value": 0.2, "unit": "MPa"}
